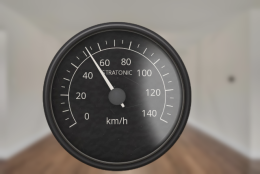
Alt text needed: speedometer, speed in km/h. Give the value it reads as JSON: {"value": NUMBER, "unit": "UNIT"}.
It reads {"value": 52.5, "unit": "km/h"}
